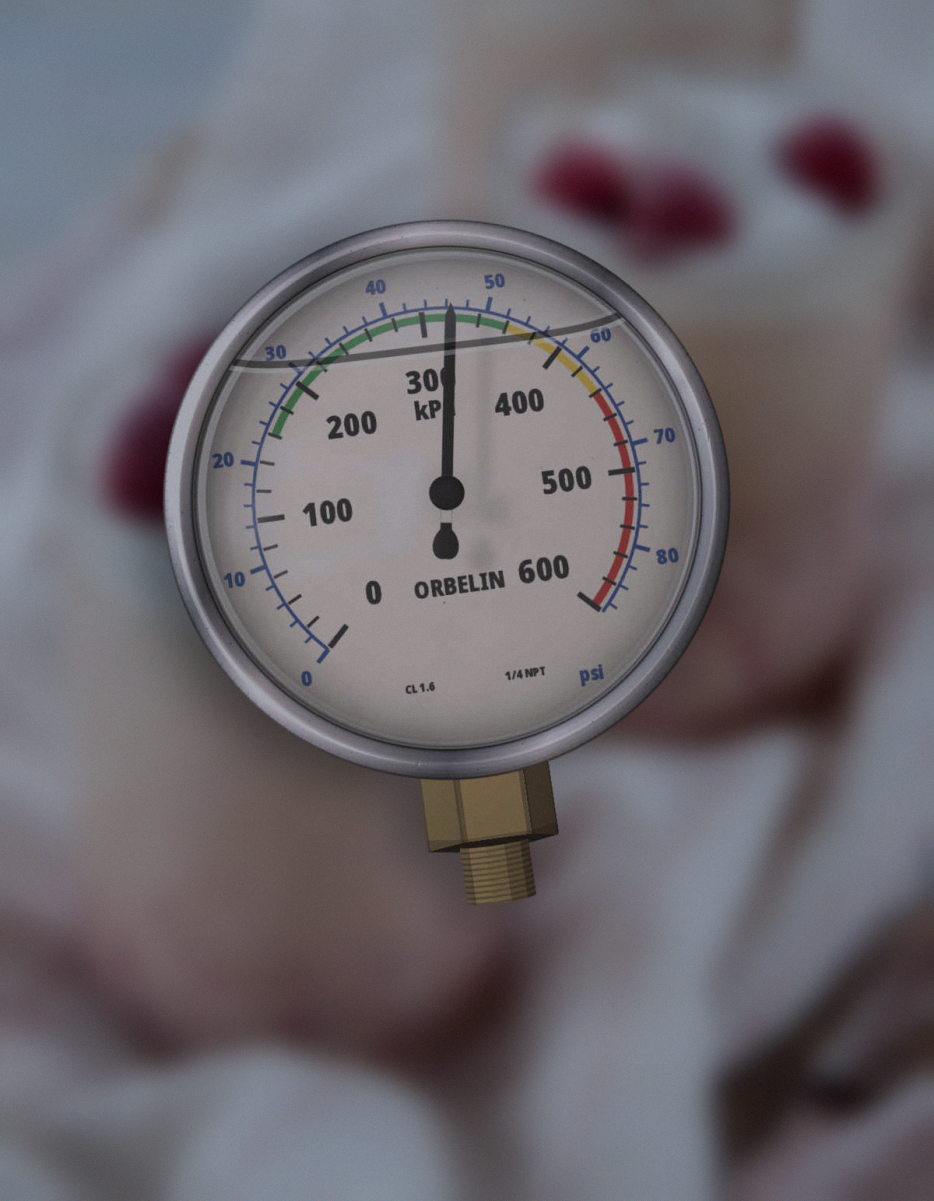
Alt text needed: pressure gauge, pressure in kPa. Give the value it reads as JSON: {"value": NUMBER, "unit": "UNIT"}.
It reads {"value": 320, "unit": "kPa"}
